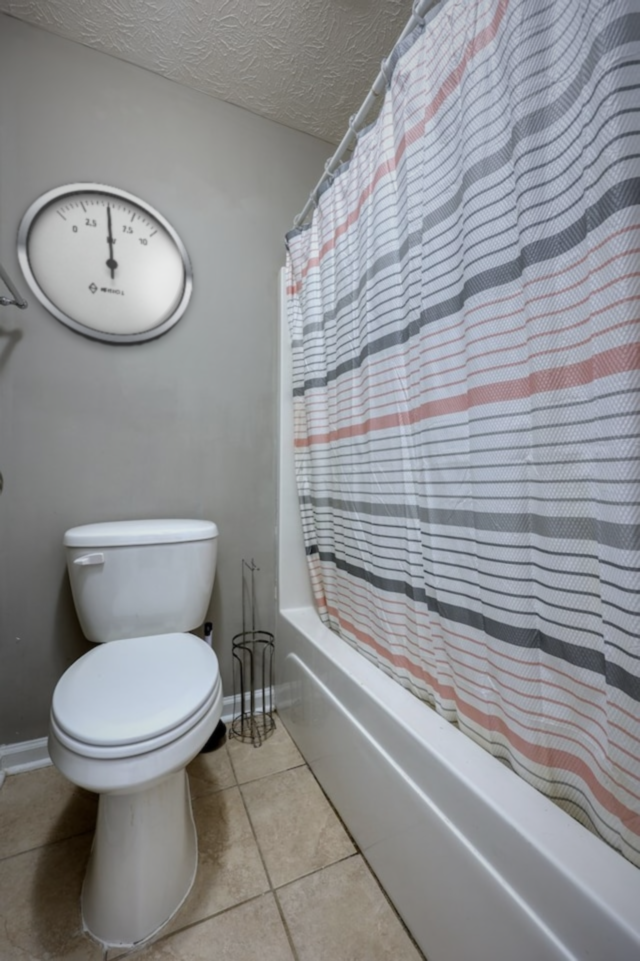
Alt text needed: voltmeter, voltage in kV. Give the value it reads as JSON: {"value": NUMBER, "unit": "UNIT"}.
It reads {"value": 5, "unit": "kV"}
